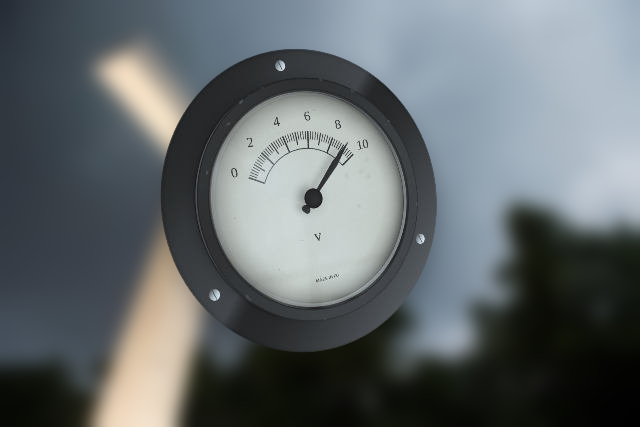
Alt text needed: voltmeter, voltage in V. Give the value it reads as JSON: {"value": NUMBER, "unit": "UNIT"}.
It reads {"value": 9, "unit": "V"}
